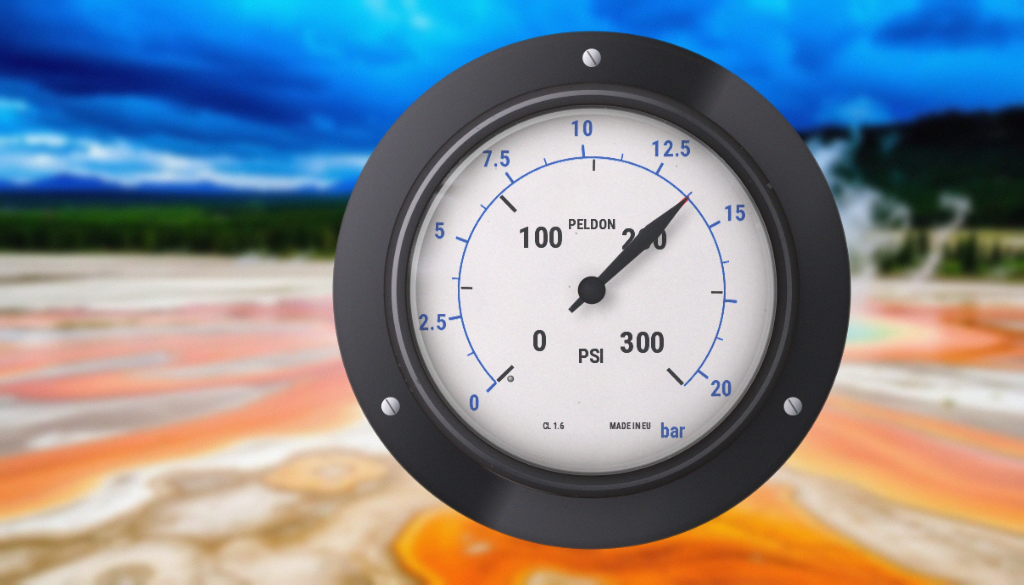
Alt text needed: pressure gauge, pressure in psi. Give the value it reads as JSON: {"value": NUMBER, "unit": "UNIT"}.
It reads {"value": 200, "unit": "psi"}
